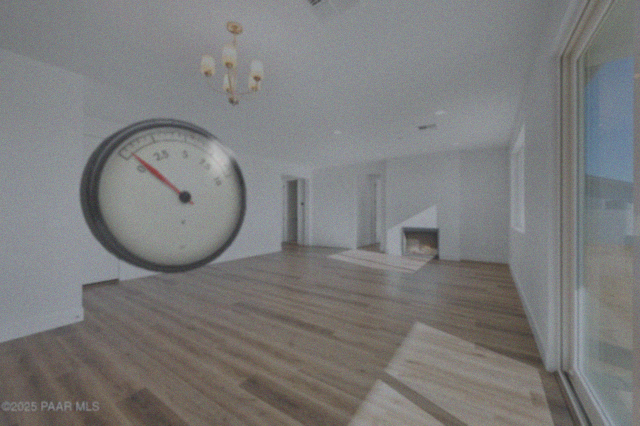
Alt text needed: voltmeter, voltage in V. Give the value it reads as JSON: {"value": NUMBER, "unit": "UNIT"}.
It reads {"value": 0.5, "unit": "V"}
